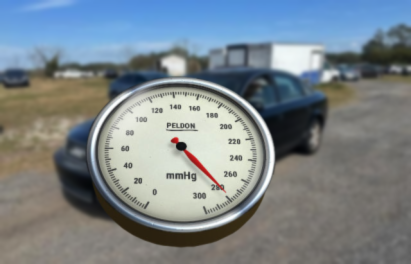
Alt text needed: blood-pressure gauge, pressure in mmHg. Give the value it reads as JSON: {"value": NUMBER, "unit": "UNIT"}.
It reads {"value": 280, "unit": "mmHg"}
